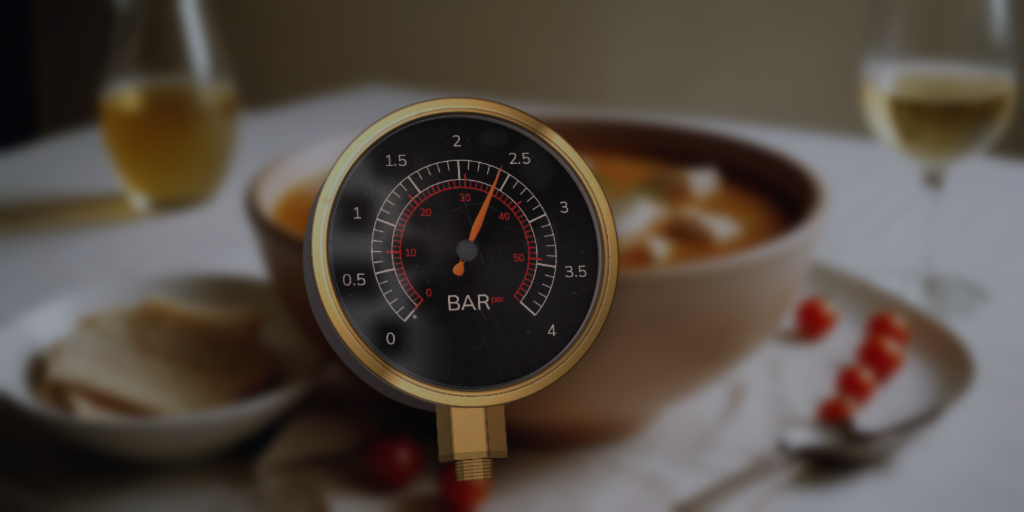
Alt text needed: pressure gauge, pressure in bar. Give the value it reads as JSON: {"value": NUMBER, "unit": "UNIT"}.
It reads {"value": 2.4, "unit": "bar"}
